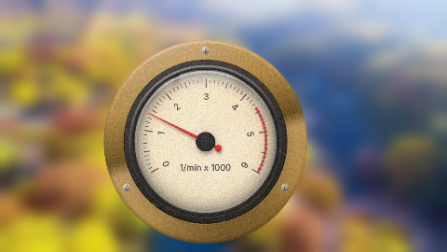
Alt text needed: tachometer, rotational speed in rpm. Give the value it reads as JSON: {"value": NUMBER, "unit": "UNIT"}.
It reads {"value": 1400, "unit": "rpm"}
